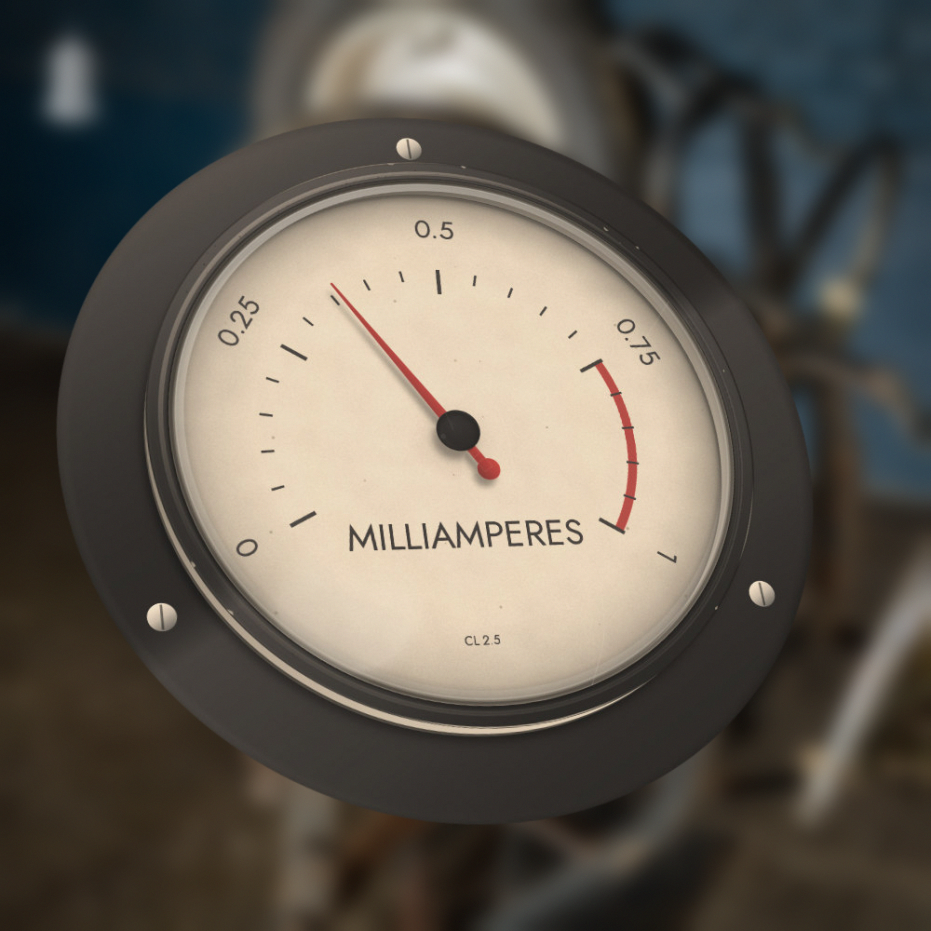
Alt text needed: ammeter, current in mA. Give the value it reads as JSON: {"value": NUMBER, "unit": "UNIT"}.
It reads {"value": 0.35, "unit": "mA"}
